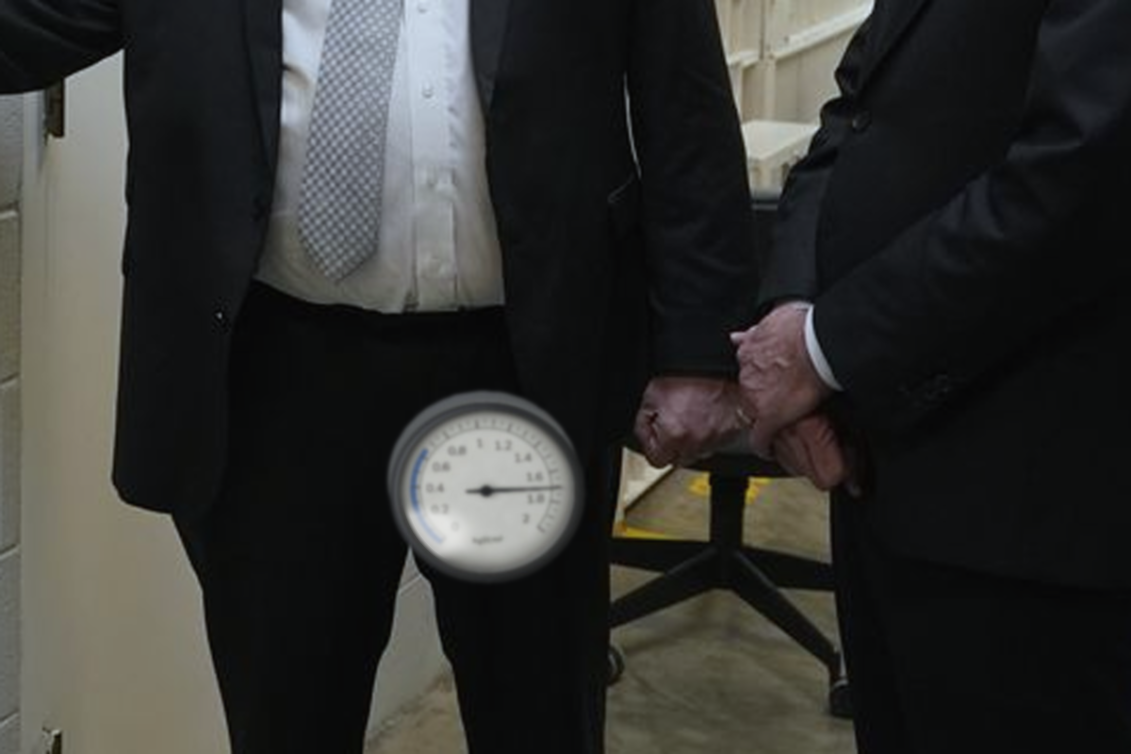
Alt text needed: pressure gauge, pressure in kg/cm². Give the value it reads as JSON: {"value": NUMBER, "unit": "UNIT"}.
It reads {"value": 1.7, "unit": "kg/cm²"}
